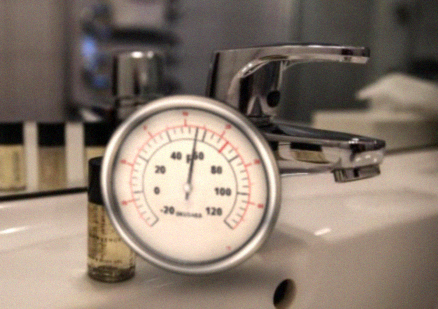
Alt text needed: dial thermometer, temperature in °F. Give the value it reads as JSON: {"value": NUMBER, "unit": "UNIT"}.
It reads {"value": 56, "unit": "°F"}
